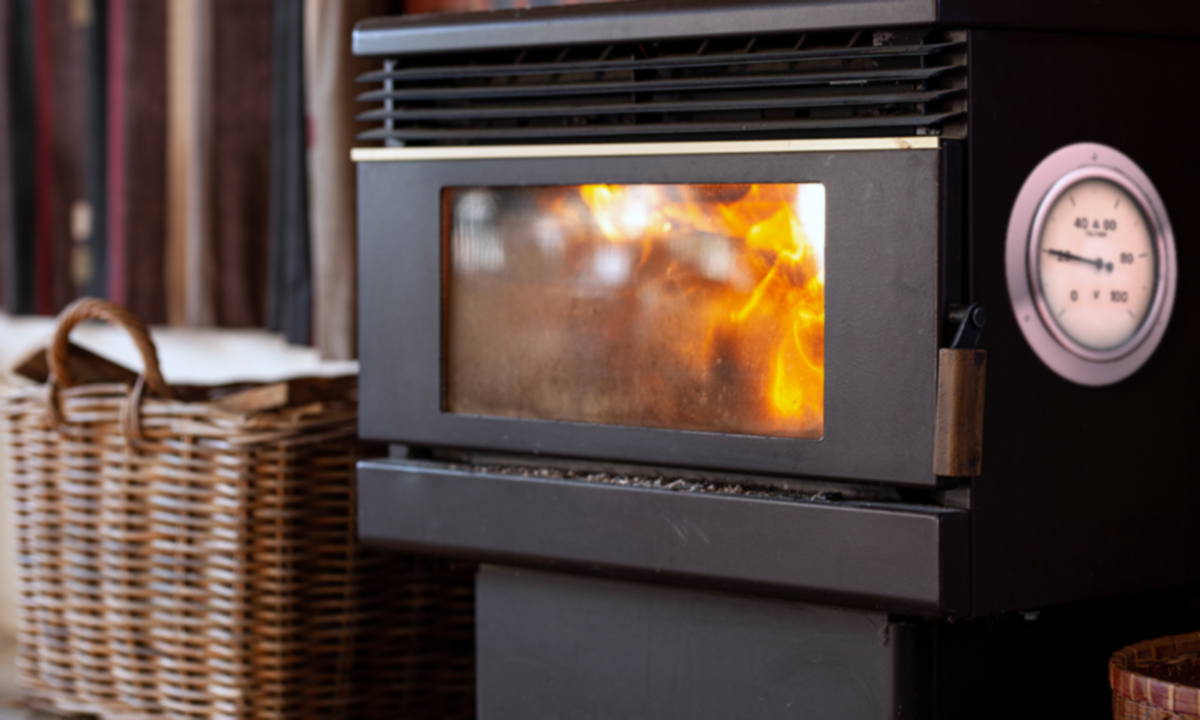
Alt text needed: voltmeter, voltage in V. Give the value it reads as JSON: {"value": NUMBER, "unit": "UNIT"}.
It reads {"value": 20, "unit": "V"}
